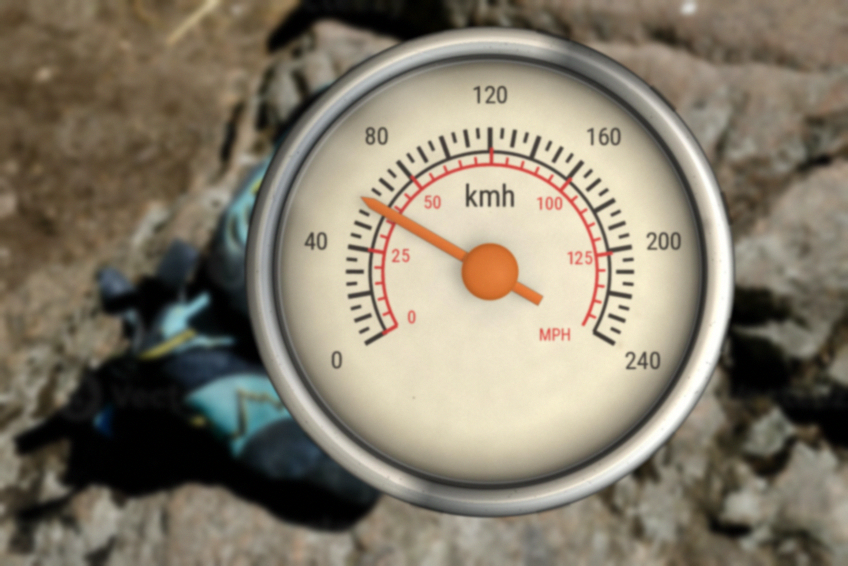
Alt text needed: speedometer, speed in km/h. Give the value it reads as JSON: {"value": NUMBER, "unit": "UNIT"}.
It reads {"value": 60, "unit": "km/h"}
